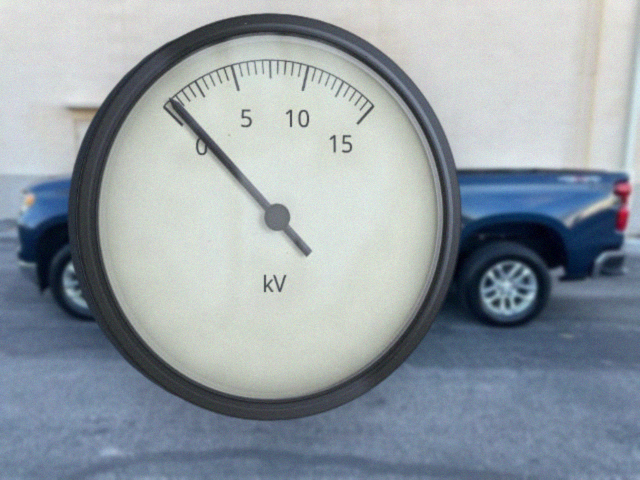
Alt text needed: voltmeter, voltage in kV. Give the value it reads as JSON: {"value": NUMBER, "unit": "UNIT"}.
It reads {"value": 0.5, "unit": "kV"}
